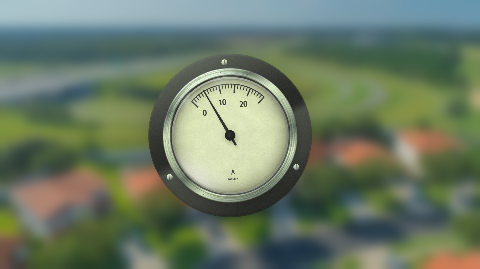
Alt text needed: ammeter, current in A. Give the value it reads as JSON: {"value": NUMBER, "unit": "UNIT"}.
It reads {"value": 5, "unit": "A"}
